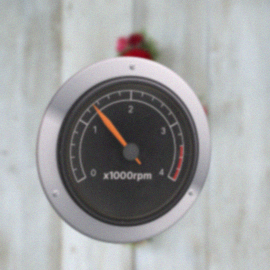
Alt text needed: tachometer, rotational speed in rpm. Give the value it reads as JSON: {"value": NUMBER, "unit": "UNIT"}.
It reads {"value": 1300, "unit": "rpm"}
